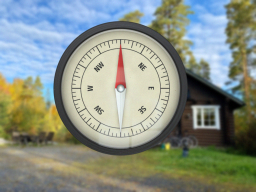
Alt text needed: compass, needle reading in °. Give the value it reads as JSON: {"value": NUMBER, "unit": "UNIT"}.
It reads {"value": 0, "unit": "°"}
